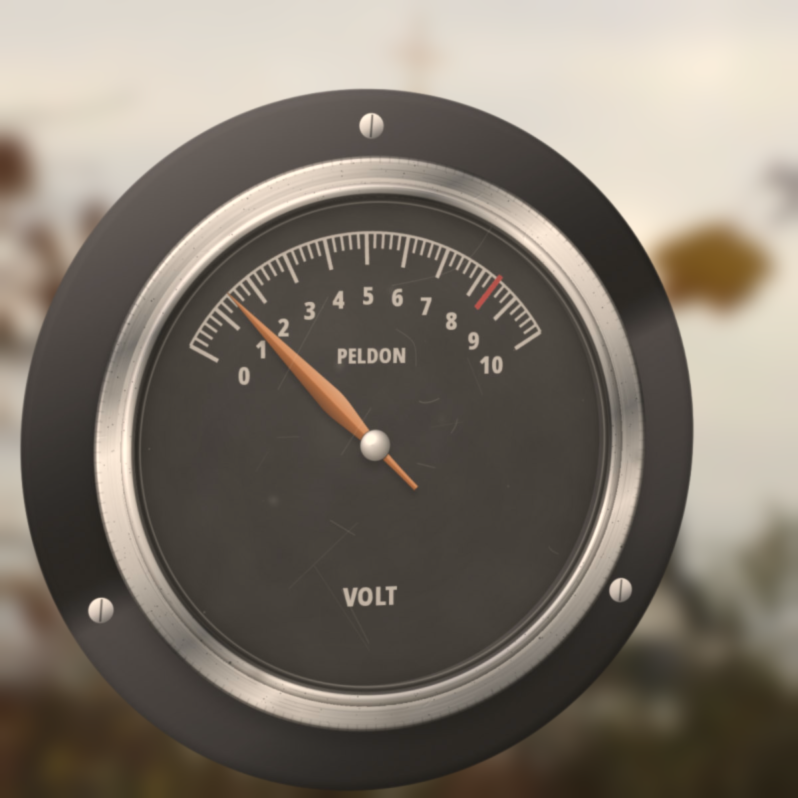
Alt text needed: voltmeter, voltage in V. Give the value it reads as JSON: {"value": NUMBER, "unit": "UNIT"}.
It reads {"value": 1.4, "unit": "V"}
